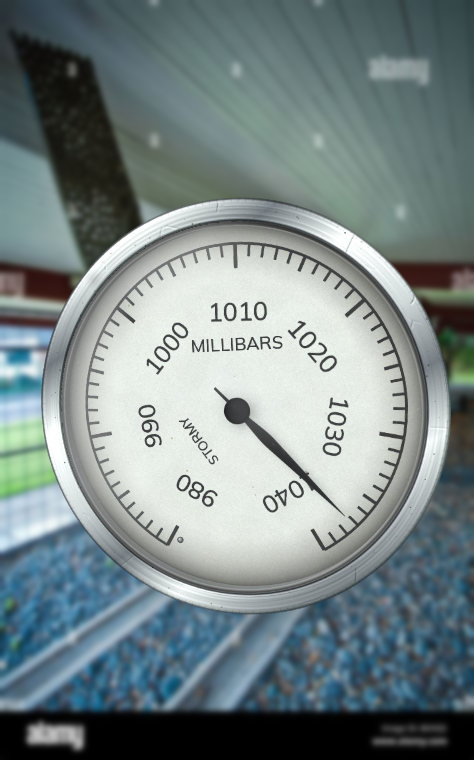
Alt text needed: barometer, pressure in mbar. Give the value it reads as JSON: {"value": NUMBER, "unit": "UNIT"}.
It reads {"value": 1037, "unit": "mbar"}
